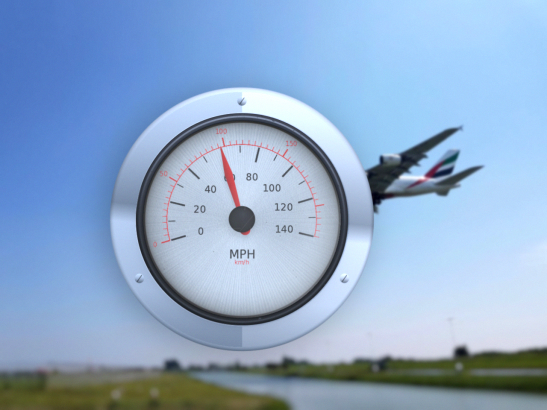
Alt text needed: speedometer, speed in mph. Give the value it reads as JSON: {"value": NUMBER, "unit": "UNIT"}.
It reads {"value": 60, "unit": "mph"}
